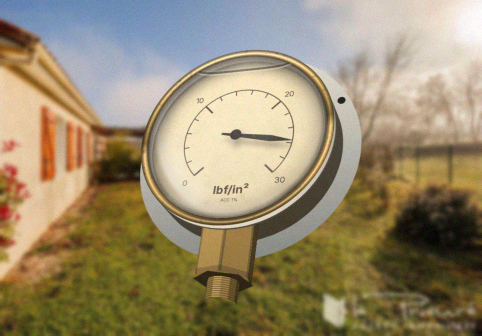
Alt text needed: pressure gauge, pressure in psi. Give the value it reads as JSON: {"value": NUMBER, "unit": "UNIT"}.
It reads {"value": 26, "unit": "psi"}
